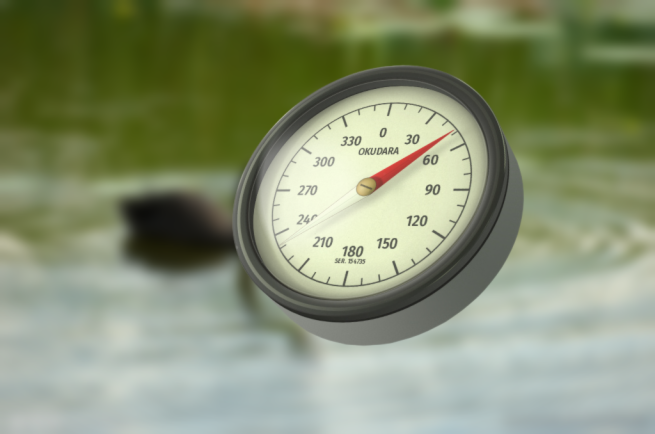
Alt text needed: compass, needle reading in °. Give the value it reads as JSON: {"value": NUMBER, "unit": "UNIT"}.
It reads {"value": 50, "unit": "°"}
